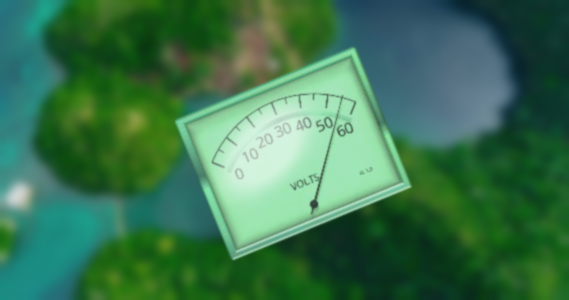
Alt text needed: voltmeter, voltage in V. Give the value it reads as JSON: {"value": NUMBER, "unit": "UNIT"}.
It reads {"value": 55, "unit": "V"}
